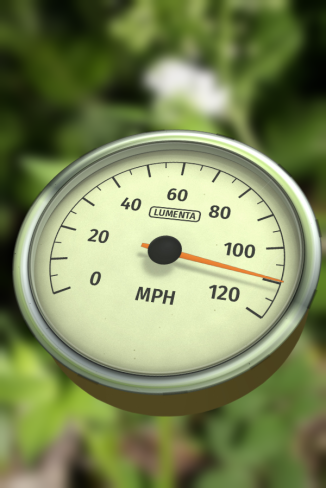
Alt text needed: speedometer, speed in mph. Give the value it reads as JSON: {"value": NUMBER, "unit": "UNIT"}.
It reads {"value": 110, "unit": "mph"}
